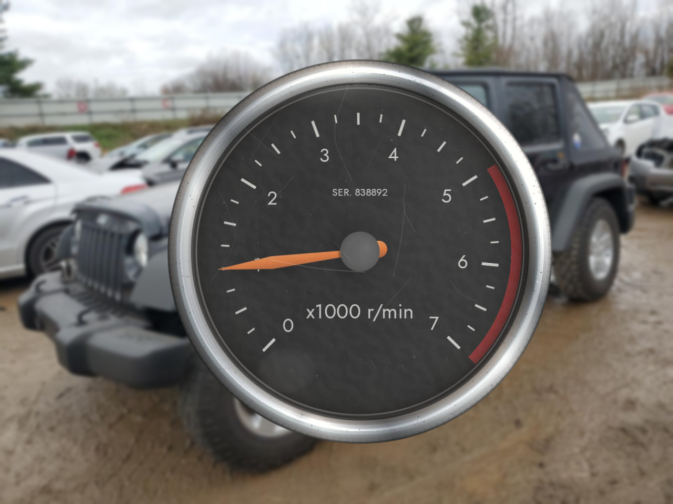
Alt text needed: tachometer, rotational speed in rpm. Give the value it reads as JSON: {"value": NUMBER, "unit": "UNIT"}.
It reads {"value": 1000, "unit": "rpm"}
